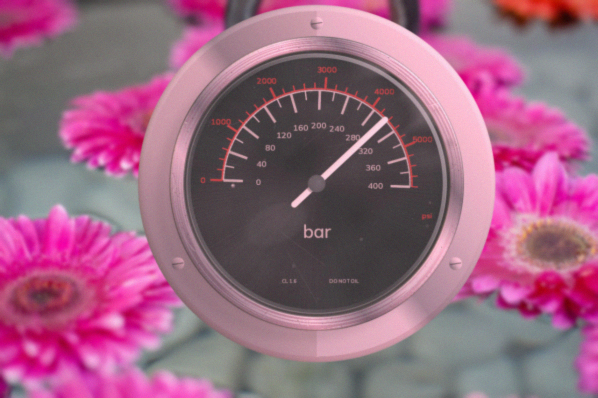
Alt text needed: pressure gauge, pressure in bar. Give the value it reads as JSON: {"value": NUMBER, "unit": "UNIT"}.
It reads {"value": 300, "unit": "bar"}
